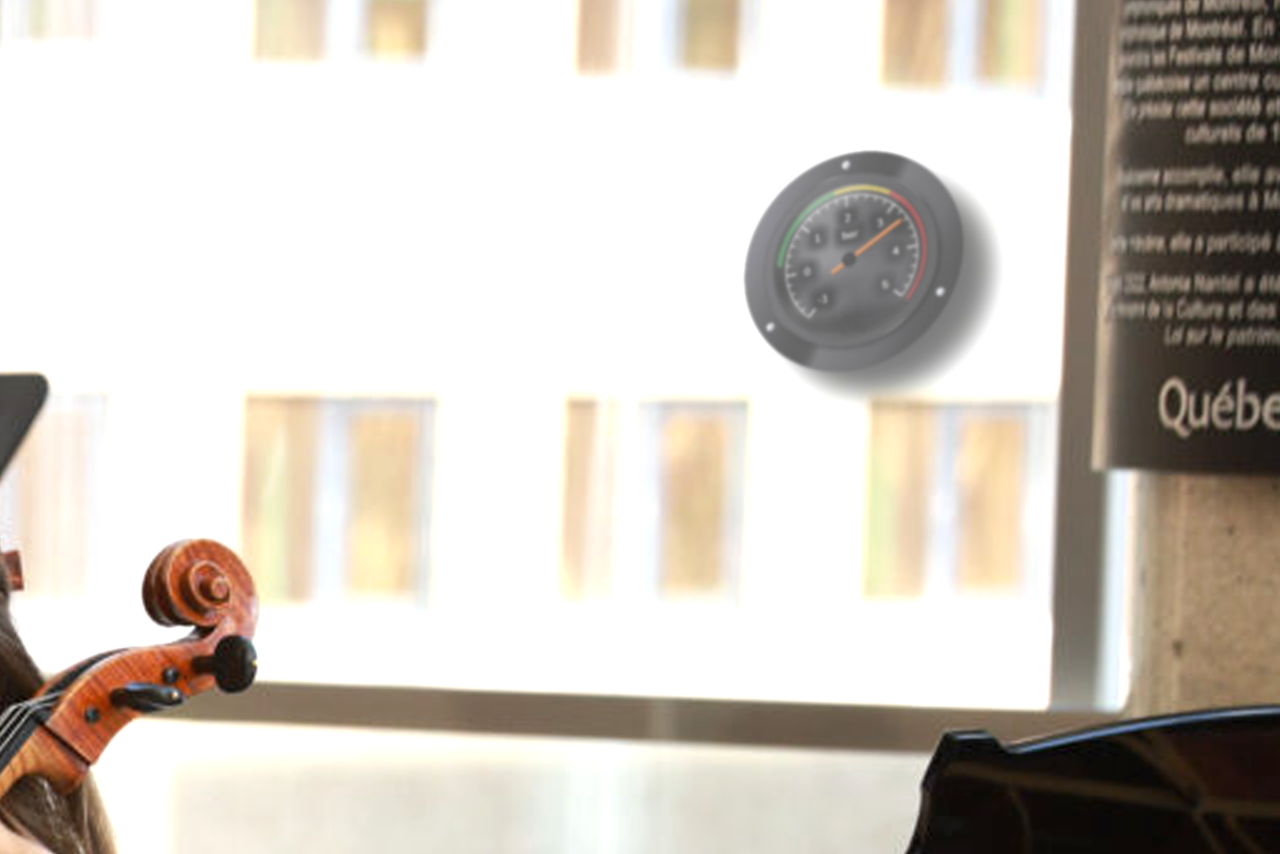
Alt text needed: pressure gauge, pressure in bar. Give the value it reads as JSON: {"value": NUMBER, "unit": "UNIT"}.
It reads {"value": 3.4, "unit": "bar"}
